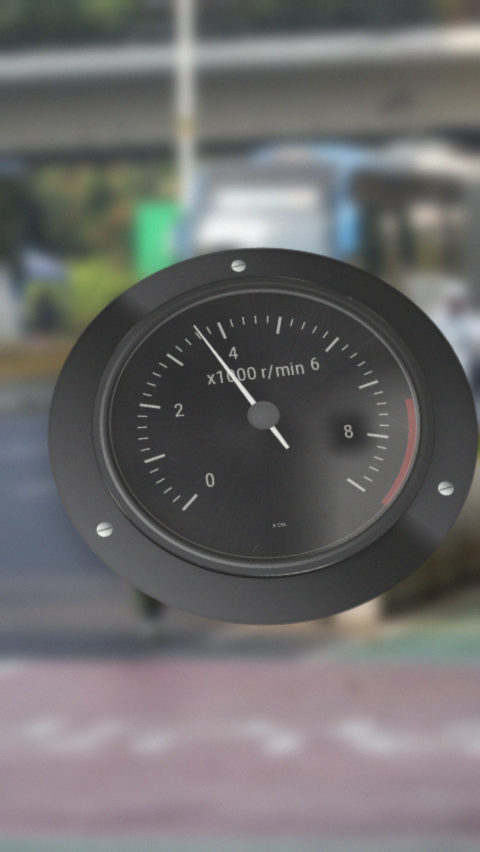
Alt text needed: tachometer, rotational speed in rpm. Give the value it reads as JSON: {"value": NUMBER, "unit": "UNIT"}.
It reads {"value": 3600, "unit": "rpm"}
